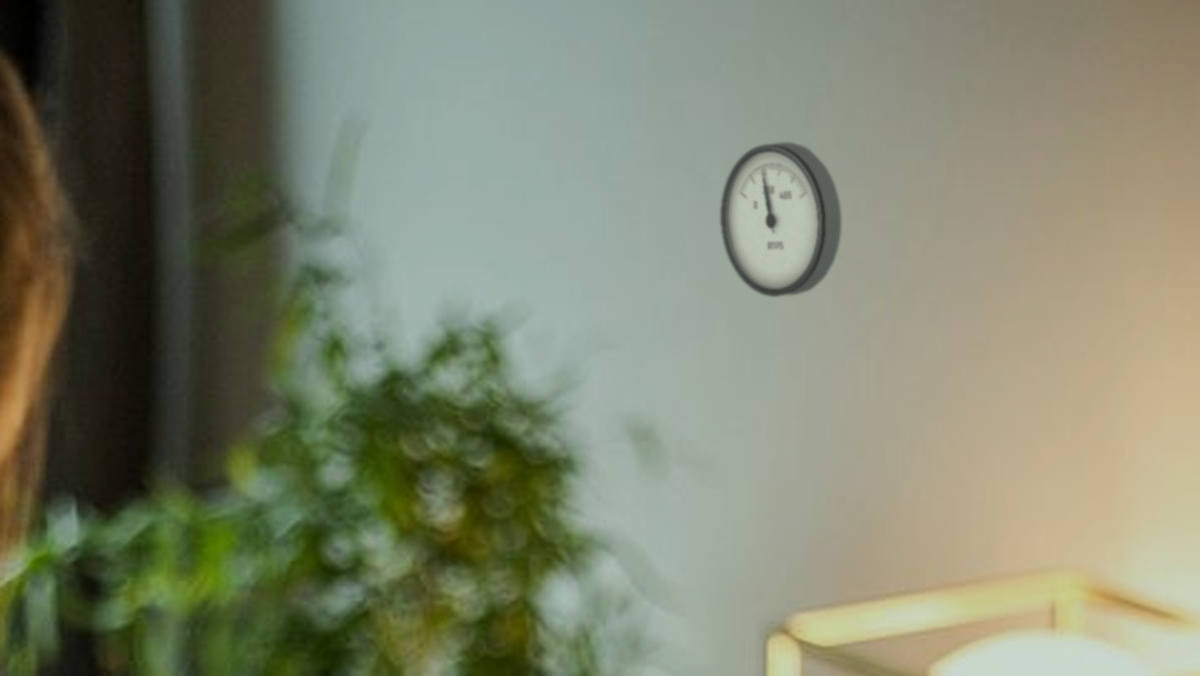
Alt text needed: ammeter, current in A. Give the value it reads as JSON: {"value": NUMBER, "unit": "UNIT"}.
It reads {"value": 200, "unit": "A"}
